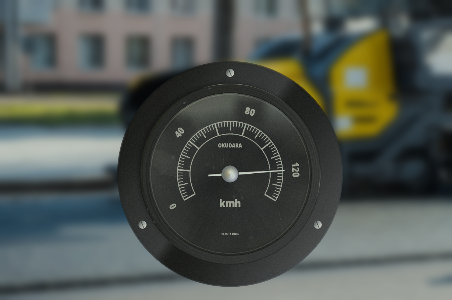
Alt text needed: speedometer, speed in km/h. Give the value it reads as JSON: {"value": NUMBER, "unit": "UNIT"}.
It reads {"value": 120, "unit": "km/h"}
